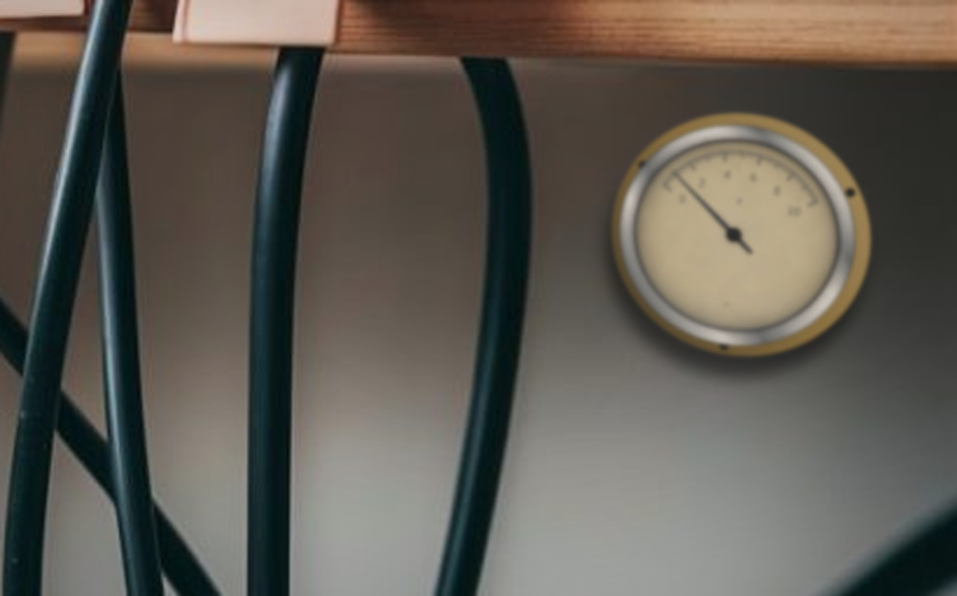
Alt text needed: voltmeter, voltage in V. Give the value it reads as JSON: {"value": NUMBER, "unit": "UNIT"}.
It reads {"value": 1, "unit": "V"}
